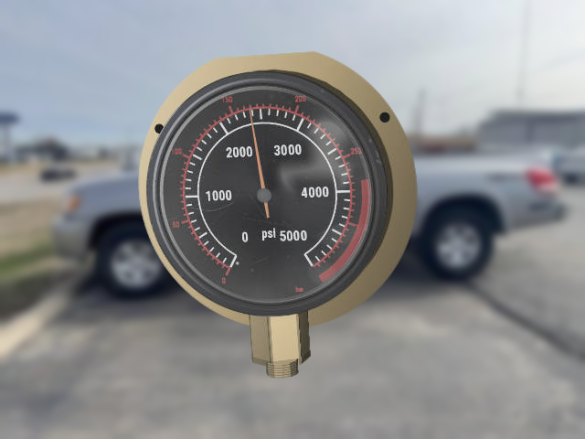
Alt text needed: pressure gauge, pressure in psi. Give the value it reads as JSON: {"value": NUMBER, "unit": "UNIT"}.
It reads {"value": 2400, "unit": "psi"}
